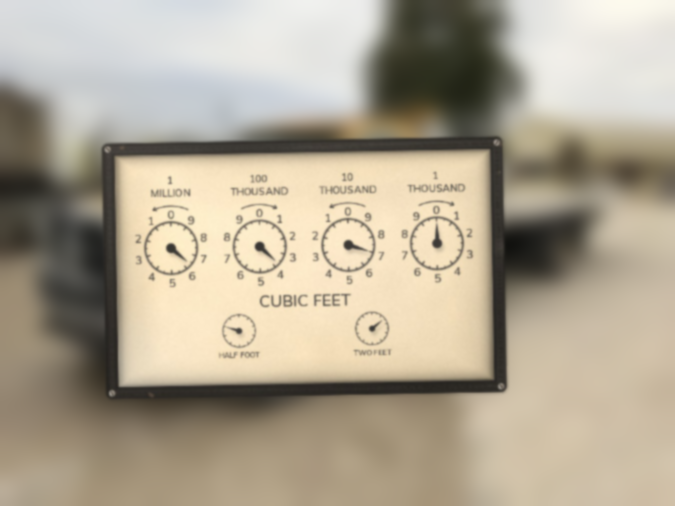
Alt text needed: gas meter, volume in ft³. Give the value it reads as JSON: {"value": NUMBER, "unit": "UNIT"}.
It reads {"value": 637000, "unit": "ft³"}
